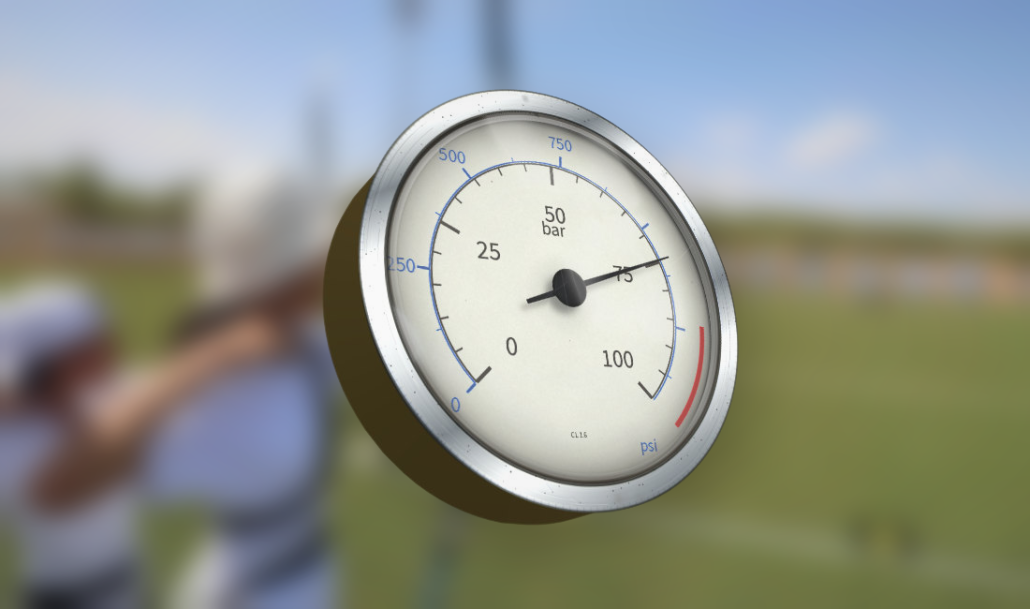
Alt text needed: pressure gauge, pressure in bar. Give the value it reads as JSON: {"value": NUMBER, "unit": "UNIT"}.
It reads {"value": 75, "unit": "bar"}
